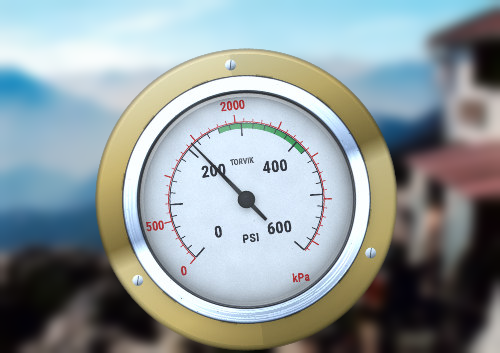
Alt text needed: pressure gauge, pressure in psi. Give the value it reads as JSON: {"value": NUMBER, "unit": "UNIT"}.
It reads {"value": 210, "unit": "psi"}
